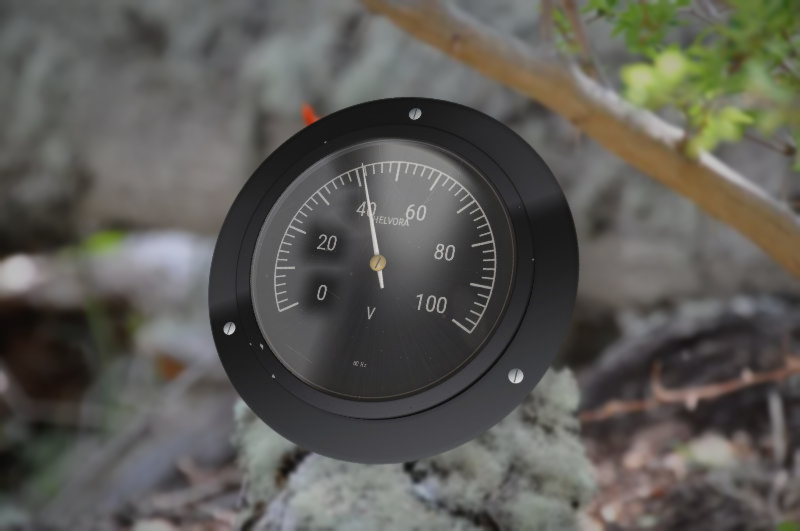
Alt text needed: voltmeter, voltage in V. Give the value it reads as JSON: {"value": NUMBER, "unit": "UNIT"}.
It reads {"value": 42, "unit": "V"}
